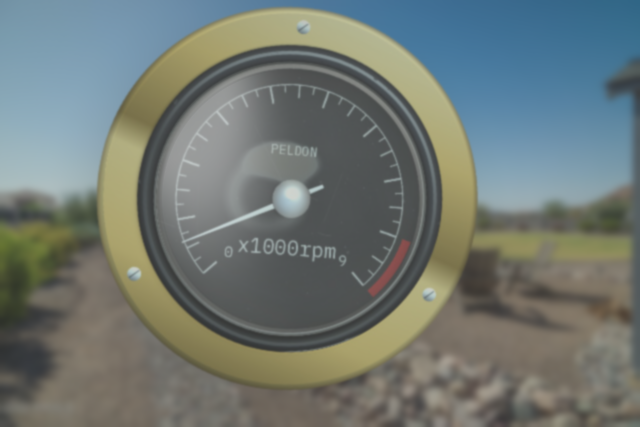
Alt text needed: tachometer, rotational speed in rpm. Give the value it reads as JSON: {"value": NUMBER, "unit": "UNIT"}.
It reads {"value": 625, "unit": "rpm"}
